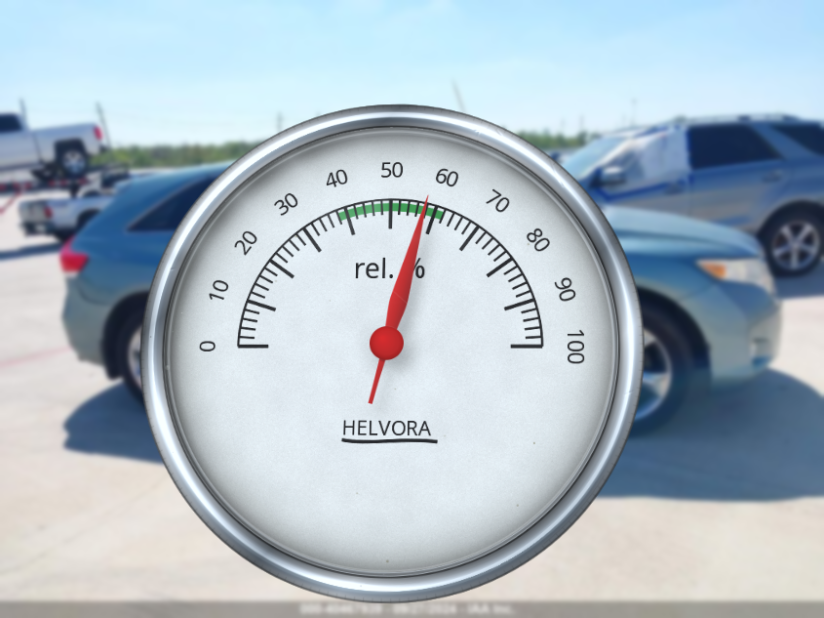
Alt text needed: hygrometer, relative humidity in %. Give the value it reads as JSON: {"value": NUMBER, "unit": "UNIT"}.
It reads {"value": 58, "unit": "%"}
